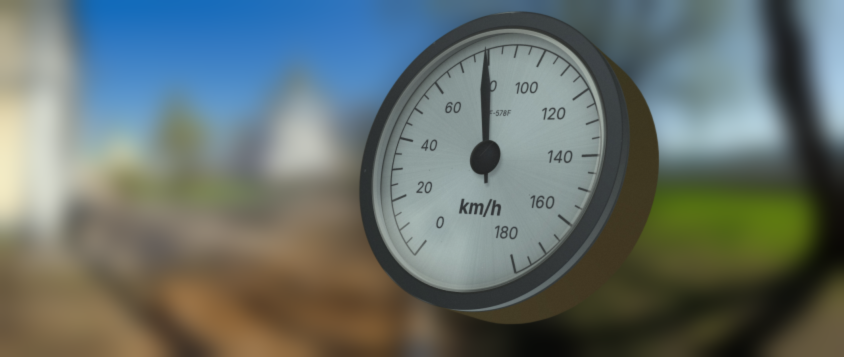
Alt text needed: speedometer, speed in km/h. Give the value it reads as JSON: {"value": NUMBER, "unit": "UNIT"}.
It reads {"value": 80, "unit": "km/h"}
